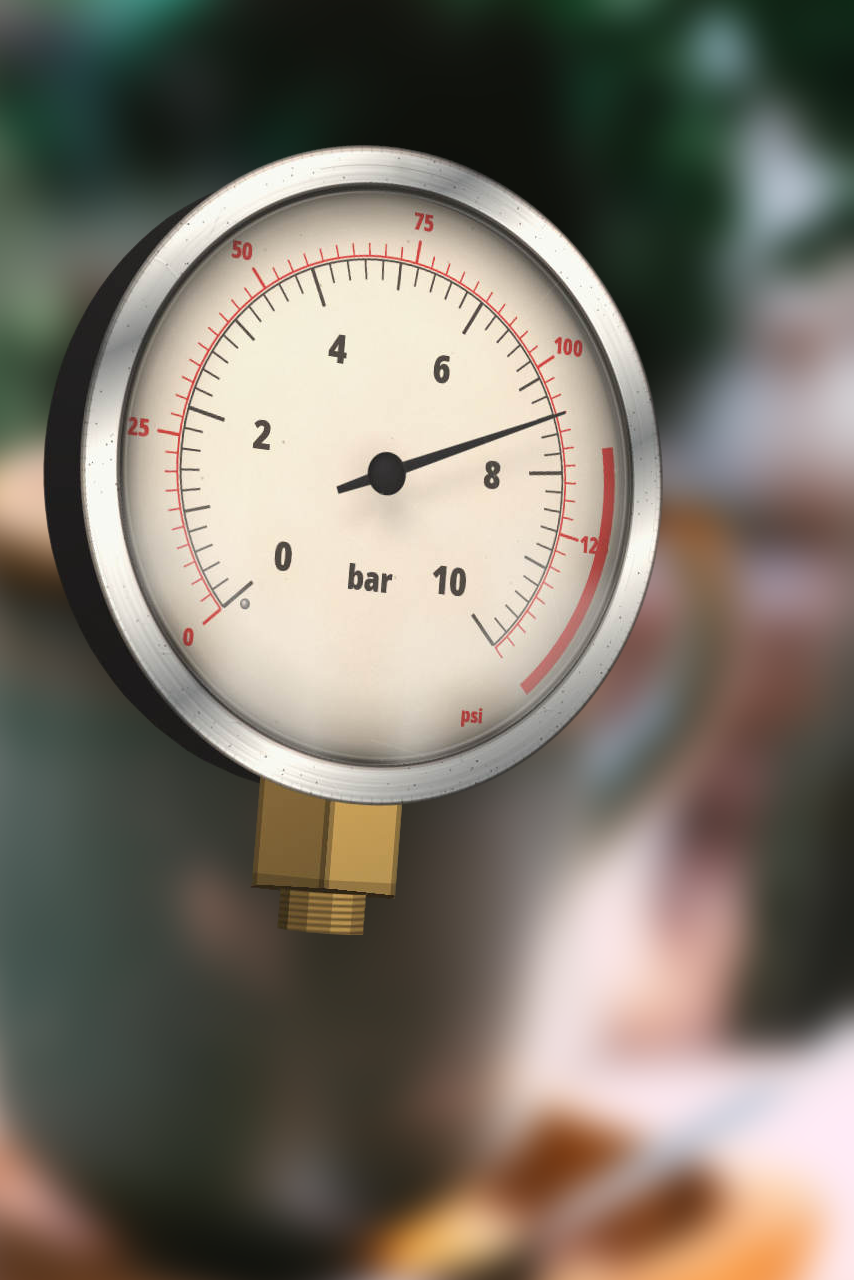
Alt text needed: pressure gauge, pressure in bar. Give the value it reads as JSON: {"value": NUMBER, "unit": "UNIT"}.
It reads {"value": 7.4, "unit": "bar"}
